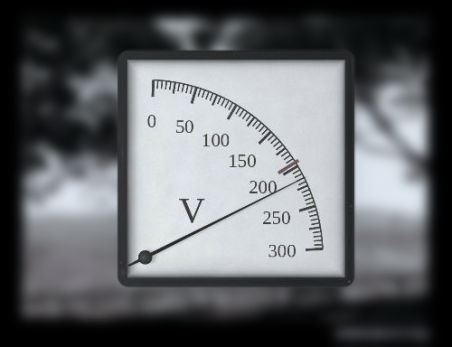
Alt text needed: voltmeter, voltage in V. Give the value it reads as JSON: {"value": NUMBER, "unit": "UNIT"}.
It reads {"value": 215, "unit": "V"}
